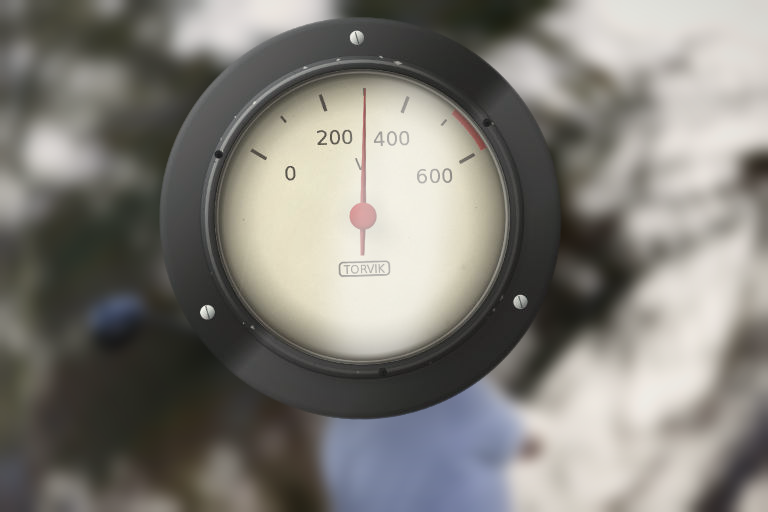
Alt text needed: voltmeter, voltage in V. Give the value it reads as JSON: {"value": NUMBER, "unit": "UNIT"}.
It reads {"value": 300, "unit": "V"}
